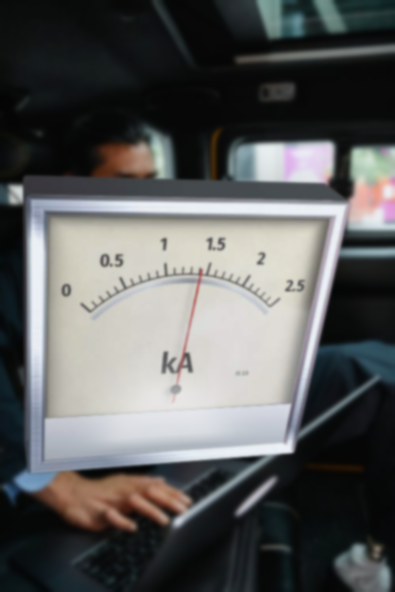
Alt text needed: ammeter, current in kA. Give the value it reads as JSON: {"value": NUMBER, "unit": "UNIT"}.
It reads {"value": 1.4, "unit": "kA"}
